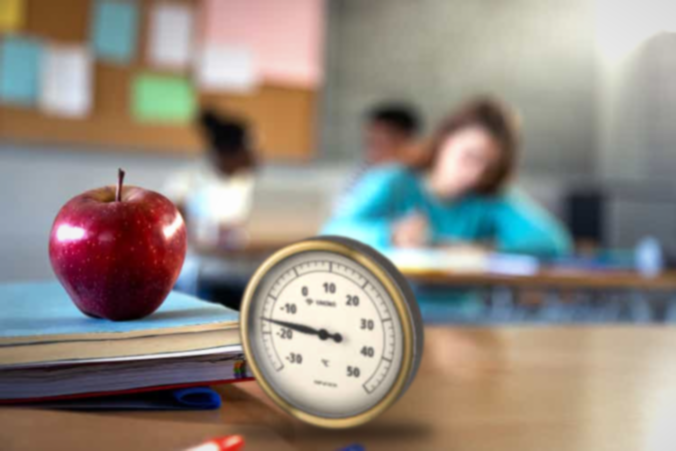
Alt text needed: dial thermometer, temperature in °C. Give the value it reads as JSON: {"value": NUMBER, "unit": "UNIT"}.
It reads {"value": -16, "unit": "°C"}
